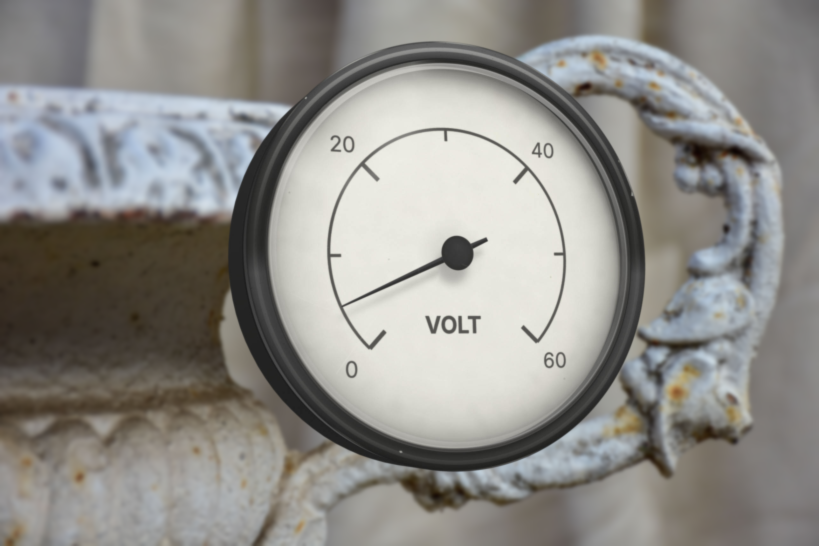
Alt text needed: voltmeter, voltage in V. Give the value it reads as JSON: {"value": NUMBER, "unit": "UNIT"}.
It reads {"value": 5, "unit": "V"}
